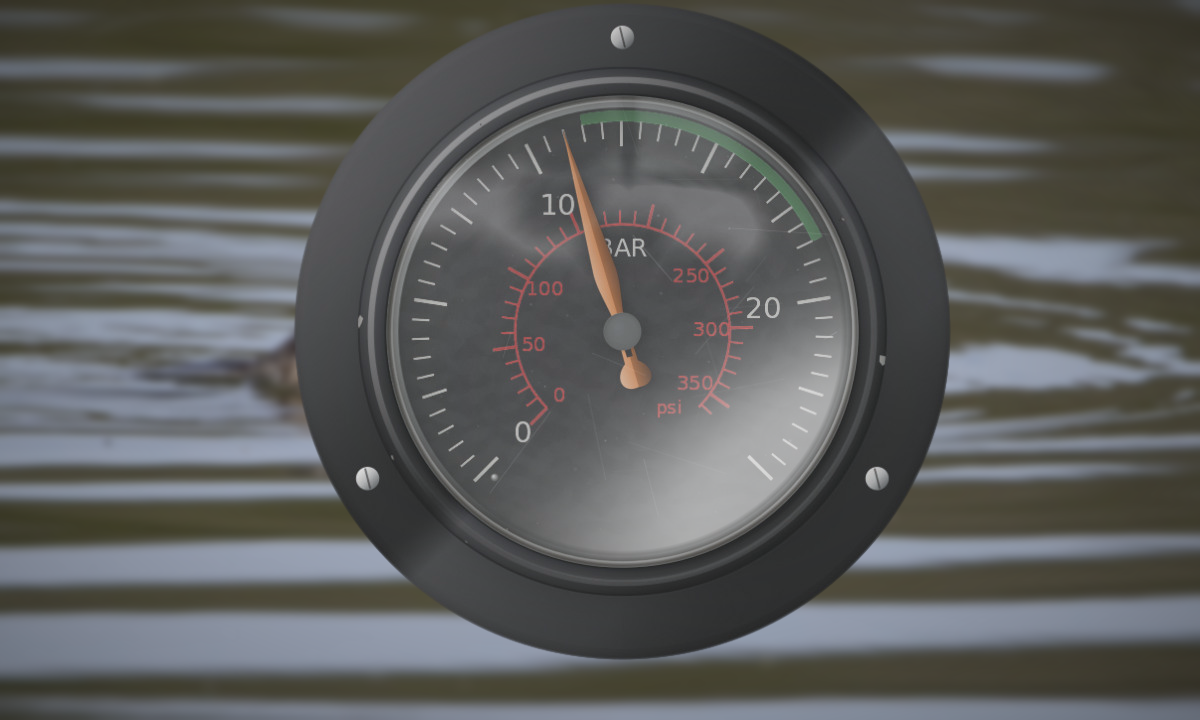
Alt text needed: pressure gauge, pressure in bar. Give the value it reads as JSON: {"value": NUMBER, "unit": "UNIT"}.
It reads {"value": 11, "unit": "bar"}
